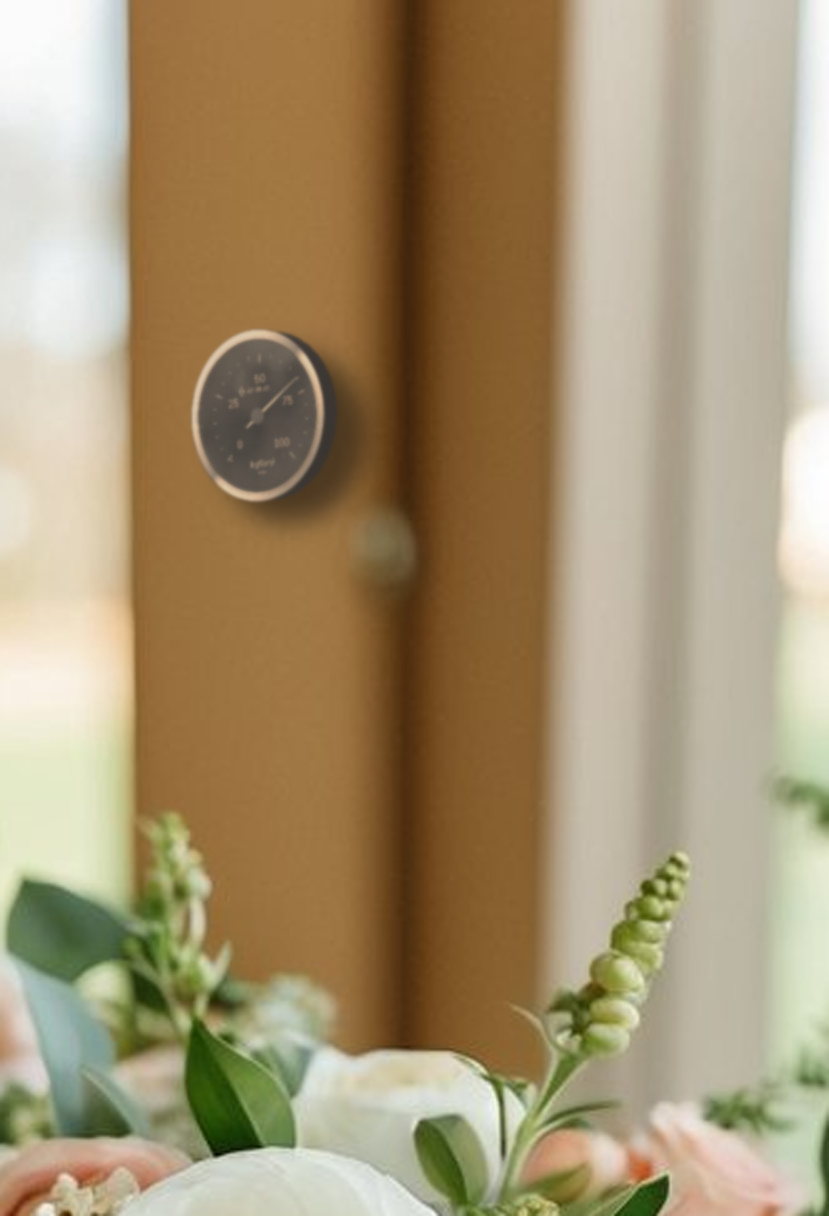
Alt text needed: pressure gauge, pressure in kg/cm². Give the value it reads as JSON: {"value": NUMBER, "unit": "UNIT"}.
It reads {"value": 70, "unit": "kg/cm²"}
